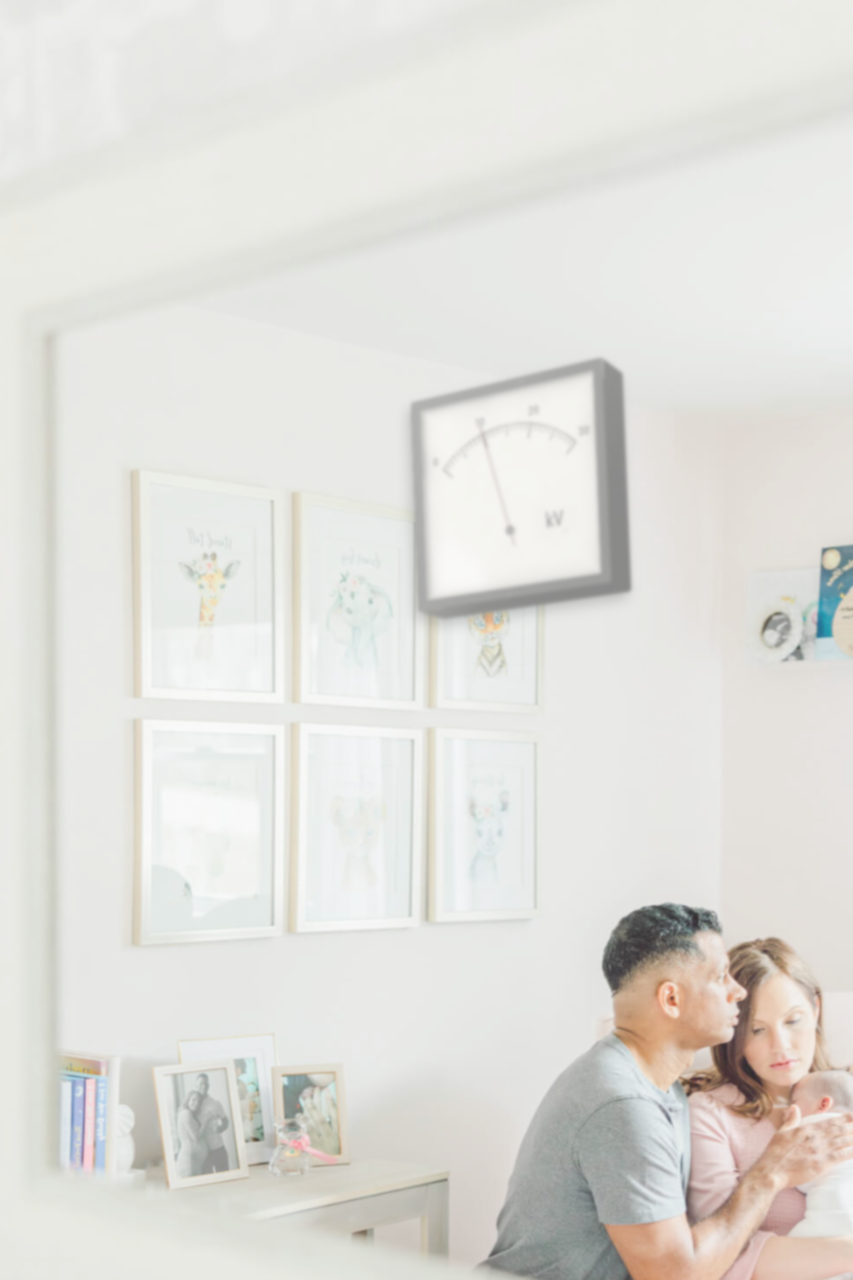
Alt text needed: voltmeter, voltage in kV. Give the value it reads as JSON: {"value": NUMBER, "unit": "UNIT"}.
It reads {"value": 10, "unit": "kV"}
